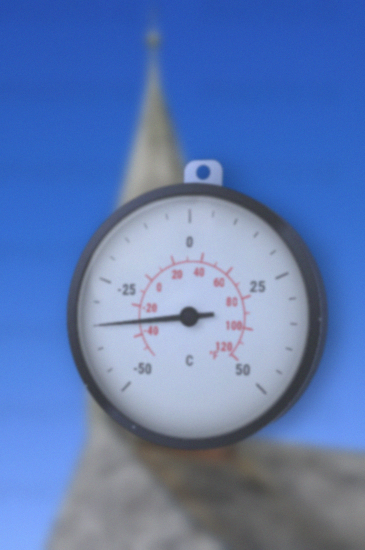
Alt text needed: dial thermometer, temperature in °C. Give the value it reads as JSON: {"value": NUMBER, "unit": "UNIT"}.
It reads {"value": -35, "unit": "°C"}
